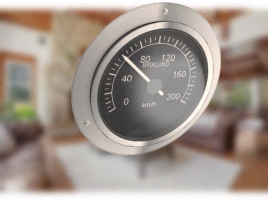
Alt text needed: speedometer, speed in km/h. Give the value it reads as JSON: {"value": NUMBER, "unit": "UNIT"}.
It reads {"value": 60, "unit": "km/h"}
